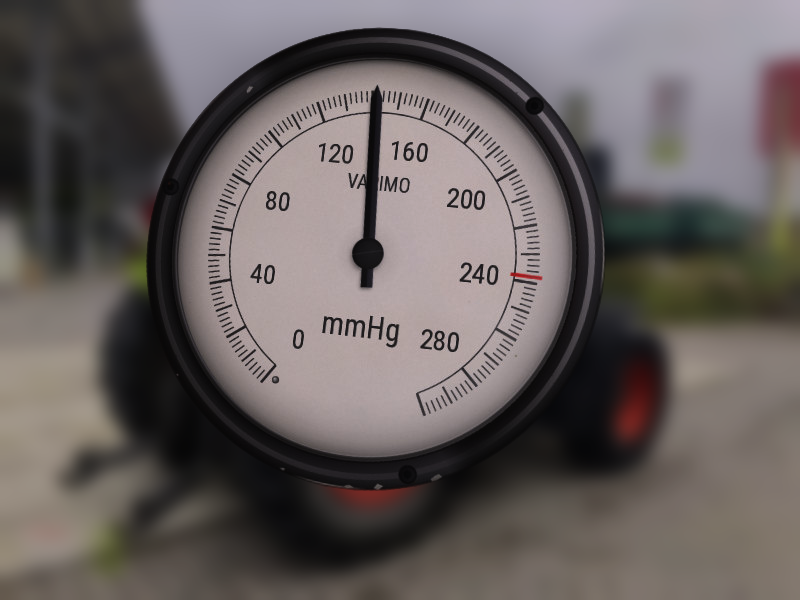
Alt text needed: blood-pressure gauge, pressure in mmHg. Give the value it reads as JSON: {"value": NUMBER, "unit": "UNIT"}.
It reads {"value": 142, "unit": "mmHg"}
